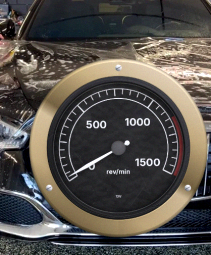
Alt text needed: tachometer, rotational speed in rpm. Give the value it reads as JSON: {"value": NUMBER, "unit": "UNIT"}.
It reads {"value": 25, "unit": "rpm"}
